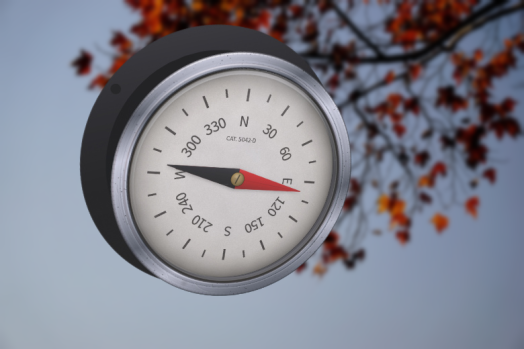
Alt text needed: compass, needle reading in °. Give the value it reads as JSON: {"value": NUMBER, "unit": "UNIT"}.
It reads {"value": 97.5, "unit": "°"}
